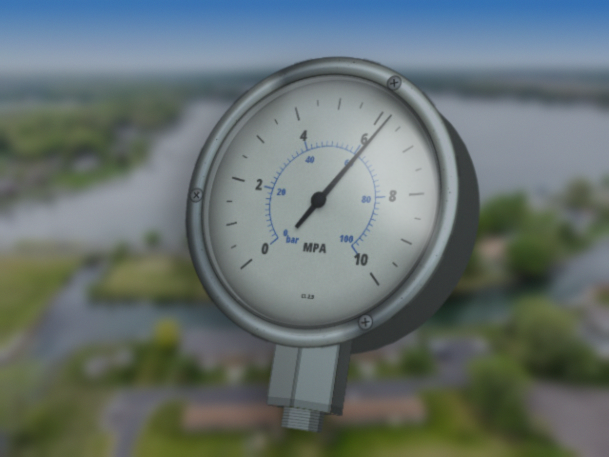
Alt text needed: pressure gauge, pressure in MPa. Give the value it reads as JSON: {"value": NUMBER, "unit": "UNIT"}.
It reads {"value": 6.25, "unit": "MPa"}
